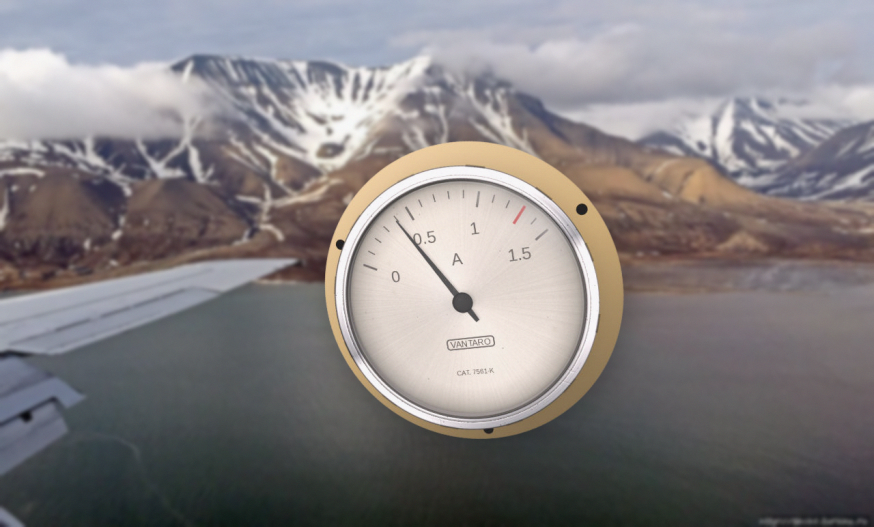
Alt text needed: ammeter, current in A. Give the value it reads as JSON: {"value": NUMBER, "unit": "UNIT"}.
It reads {"value": 0.4, "unit": "A"}
